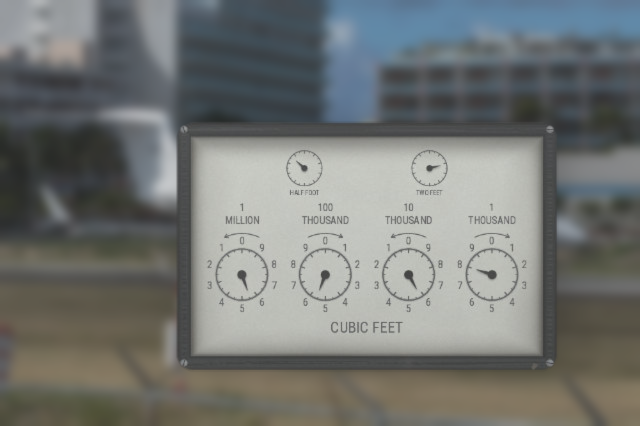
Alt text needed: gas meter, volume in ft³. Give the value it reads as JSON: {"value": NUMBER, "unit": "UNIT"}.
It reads {"value": 555800, "unit": "ft³"}
